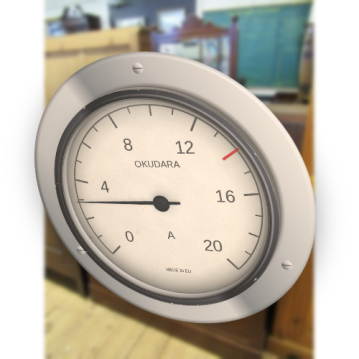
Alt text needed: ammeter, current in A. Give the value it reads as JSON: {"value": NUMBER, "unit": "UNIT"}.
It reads {"value": 3, "unit": "A"}
